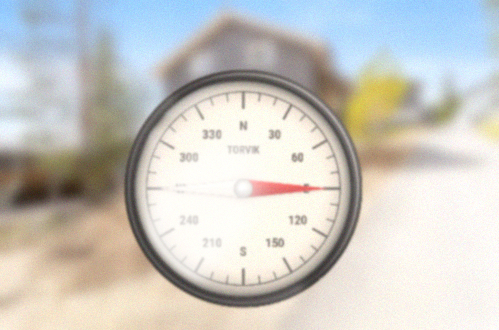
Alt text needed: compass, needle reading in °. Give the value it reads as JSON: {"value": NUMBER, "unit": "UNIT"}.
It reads {"value": 90, "unit": "°"}
